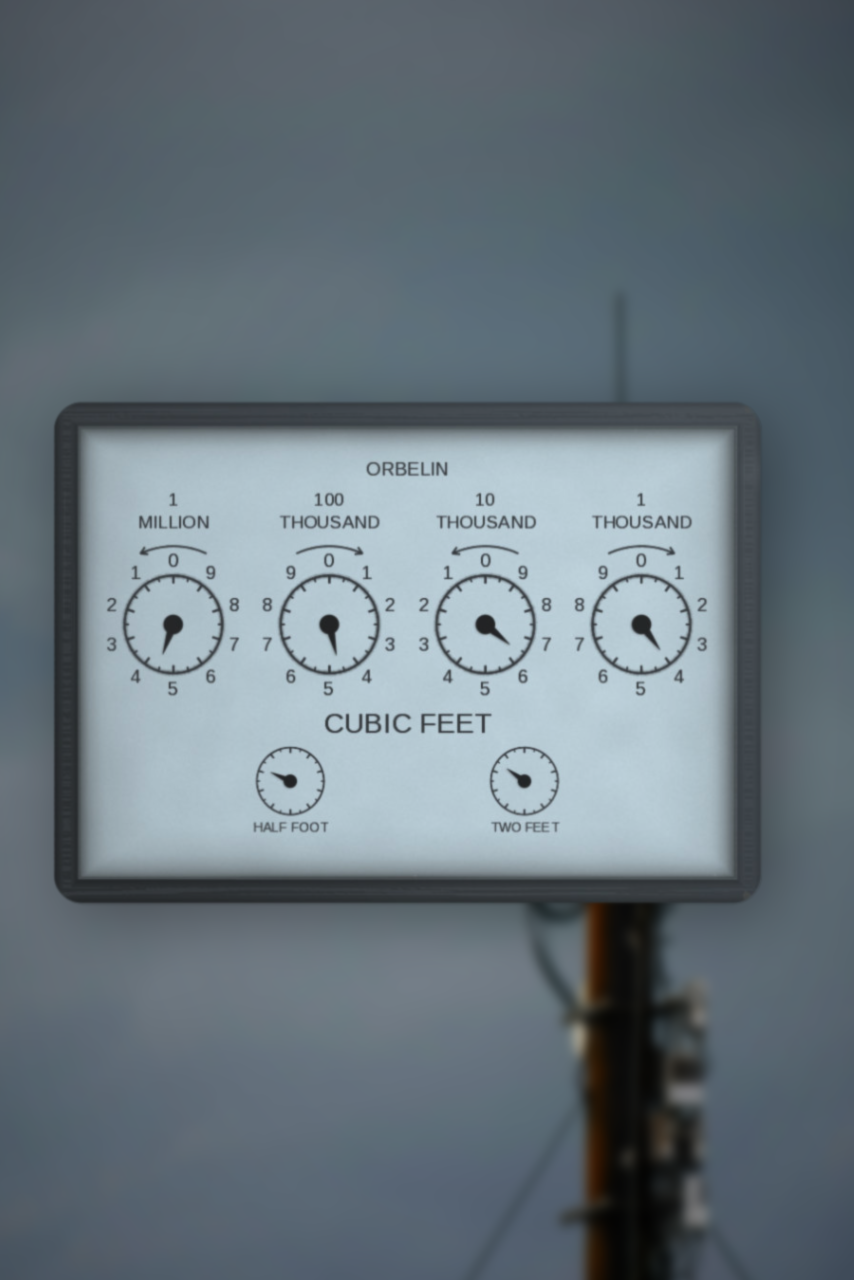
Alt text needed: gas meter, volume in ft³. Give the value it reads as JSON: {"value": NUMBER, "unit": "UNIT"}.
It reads {"value": 446400, "unit": "ft³"}
